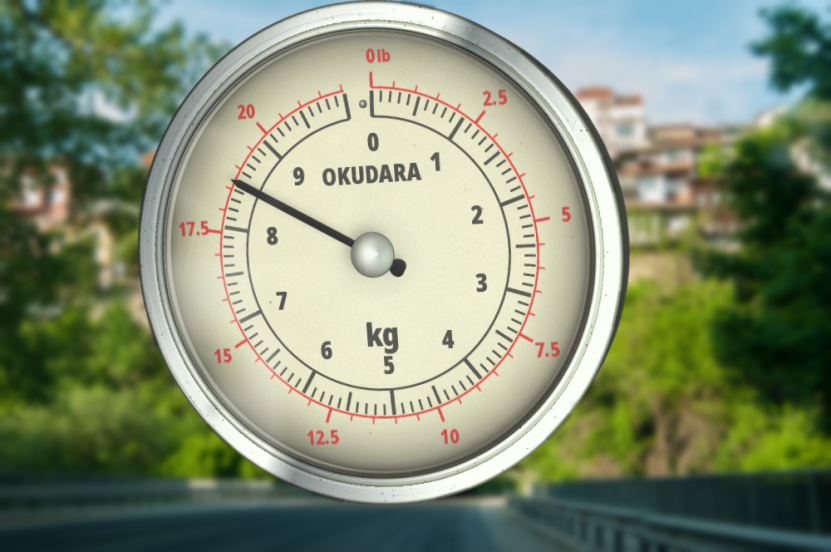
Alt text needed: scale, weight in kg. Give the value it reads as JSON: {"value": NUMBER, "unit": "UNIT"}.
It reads {"value": 8.5, "unit": "kg"}
